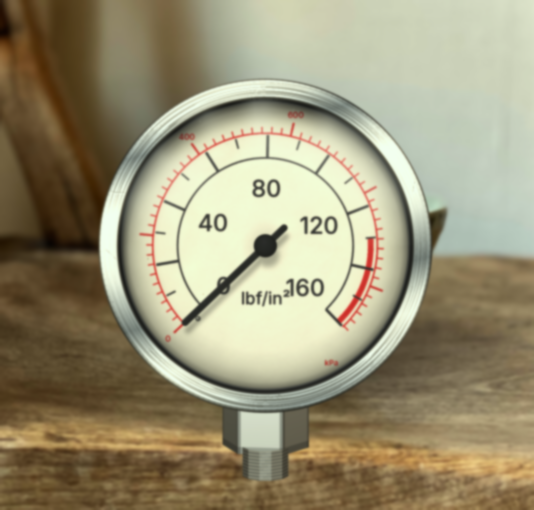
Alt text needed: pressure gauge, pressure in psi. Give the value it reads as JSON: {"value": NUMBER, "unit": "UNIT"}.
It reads {"value": 0, "unit": "psi"}
